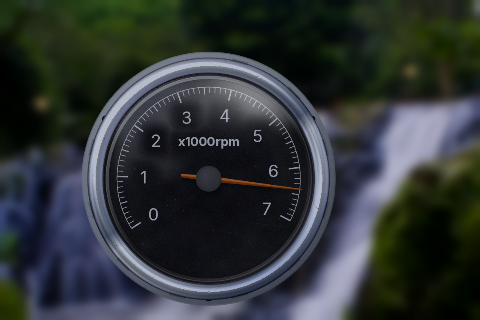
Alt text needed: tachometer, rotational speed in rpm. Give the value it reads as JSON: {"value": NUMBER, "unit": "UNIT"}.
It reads {"value": 6400, "unit": "rpm"}
